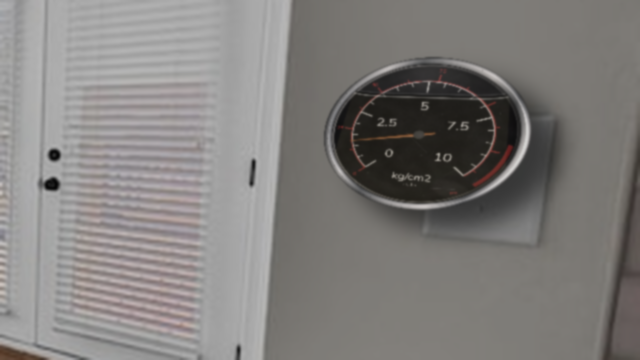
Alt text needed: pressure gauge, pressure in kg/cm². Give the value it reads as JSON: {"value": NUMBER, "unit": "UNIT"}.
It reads {"value": 1.25, "unit": "kg/cm²"}
